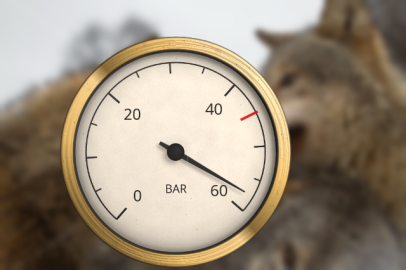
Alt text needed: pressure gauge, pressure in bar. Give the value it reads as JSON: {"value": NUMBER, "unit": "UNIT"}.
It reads {"value": 57.5, "unit": "bar"}
